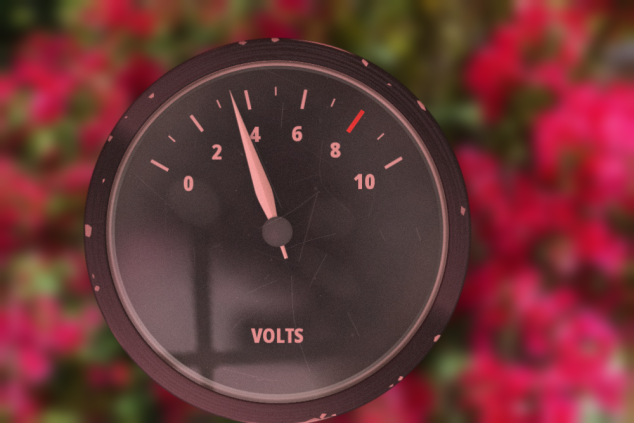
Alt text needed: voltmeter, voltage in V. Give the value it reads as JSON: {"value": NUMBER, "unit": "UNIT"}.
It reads {"value": 3.5, "unit": "V"}
